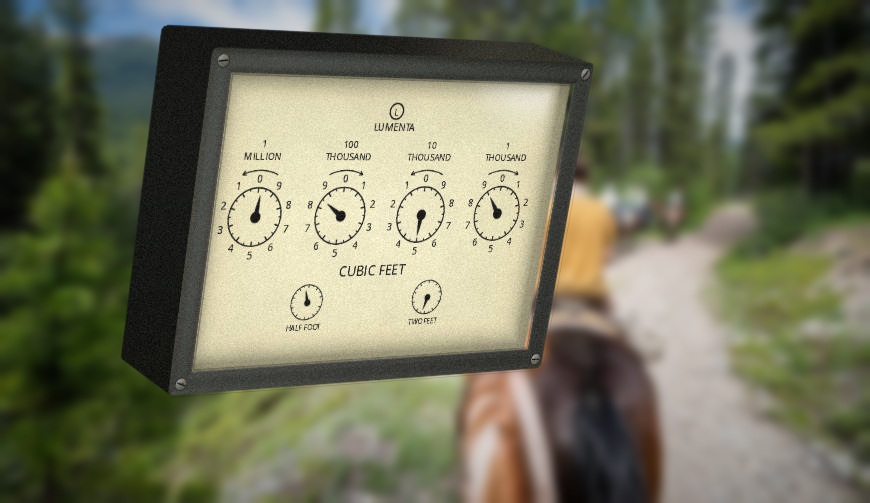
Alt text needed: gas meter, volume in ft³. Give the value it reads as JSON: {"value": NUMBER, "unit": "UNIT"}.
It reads {"value": 984900, "unit": "ft³"}
